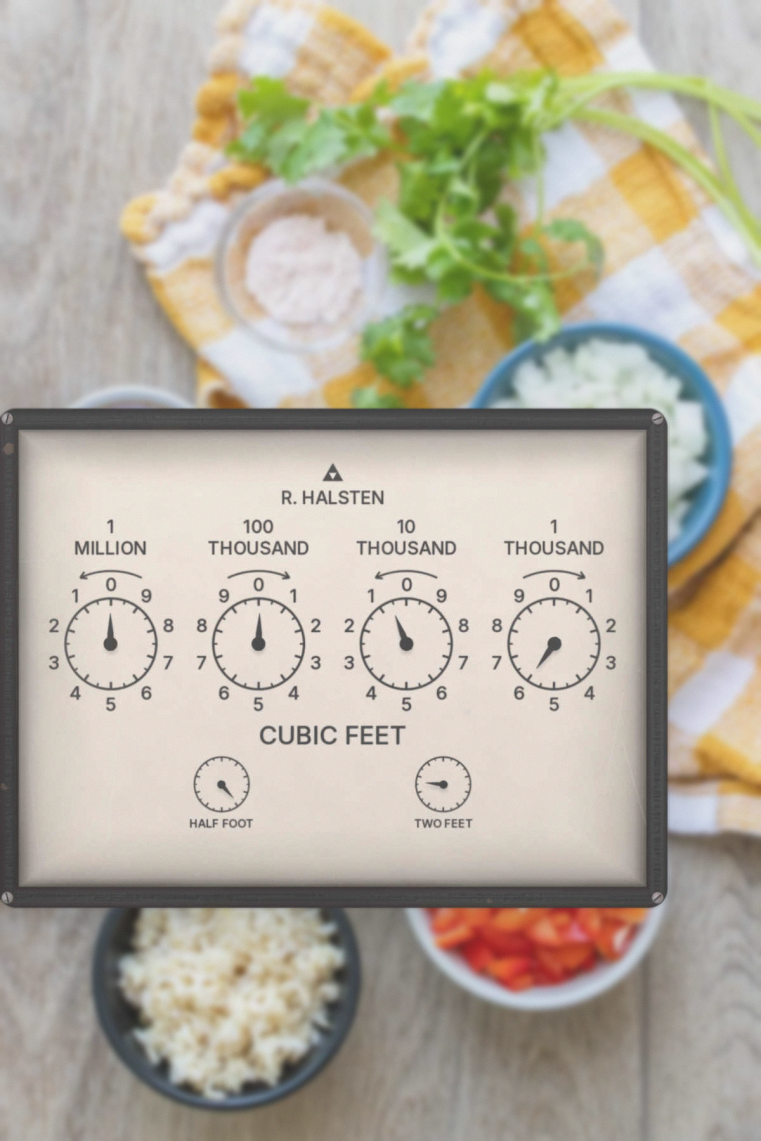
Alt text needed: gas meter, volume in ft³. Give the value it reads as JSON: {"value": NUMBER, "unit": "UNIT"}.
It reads {"value": 600, "unit": "ft³"}
